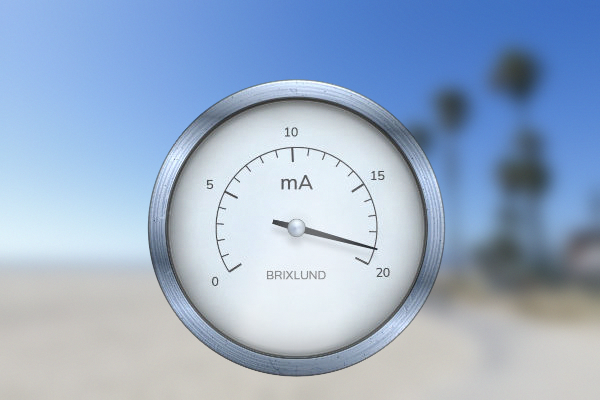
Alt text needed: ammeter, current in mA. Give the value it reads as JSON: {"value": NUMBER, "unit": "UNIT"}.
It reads {"value": 19, "unit": "mA"}
